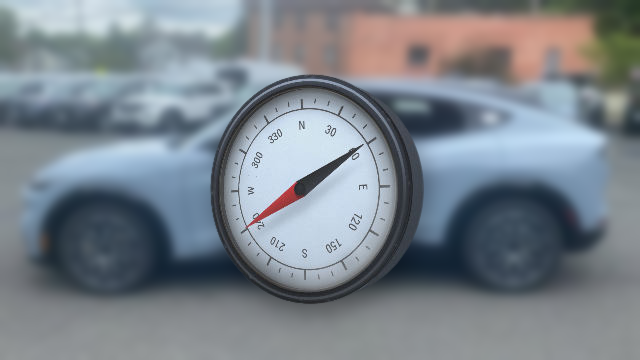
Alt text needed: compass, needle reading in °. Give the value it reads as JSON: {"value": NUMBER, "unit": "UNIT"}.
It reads {"value": 240, "unit": "°"}
